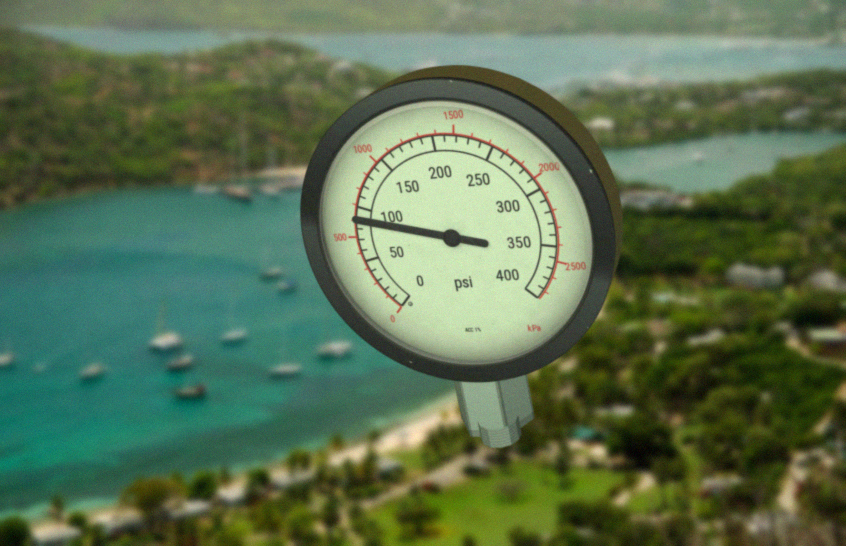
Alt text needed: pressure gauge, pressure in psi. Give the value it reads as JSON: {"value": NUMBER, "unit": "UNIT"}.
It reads {"value": 90, "unit": "psi"}
